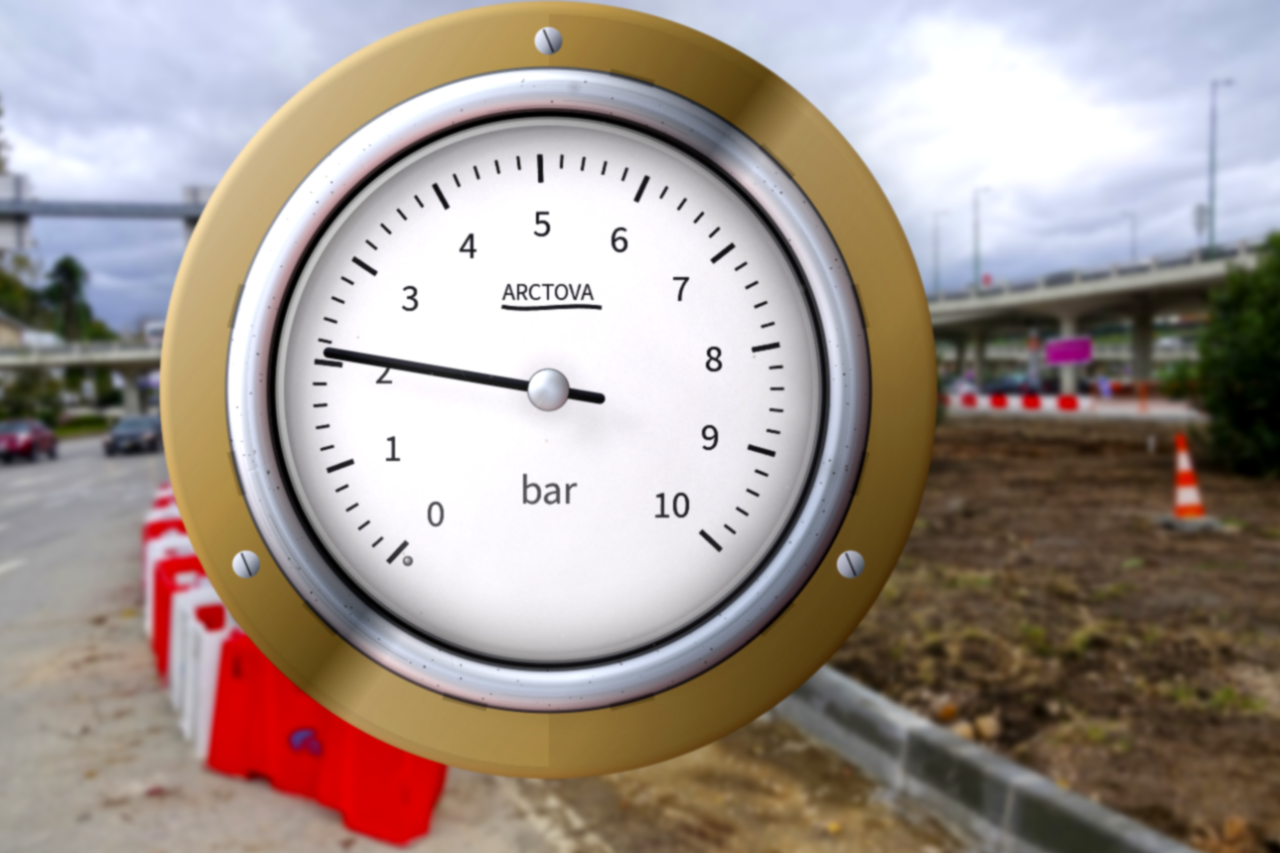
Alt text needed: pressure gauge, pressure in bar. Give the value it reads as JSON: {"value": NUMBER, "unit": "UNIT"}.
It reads {"value": 2.1, "unit": "bar"}
